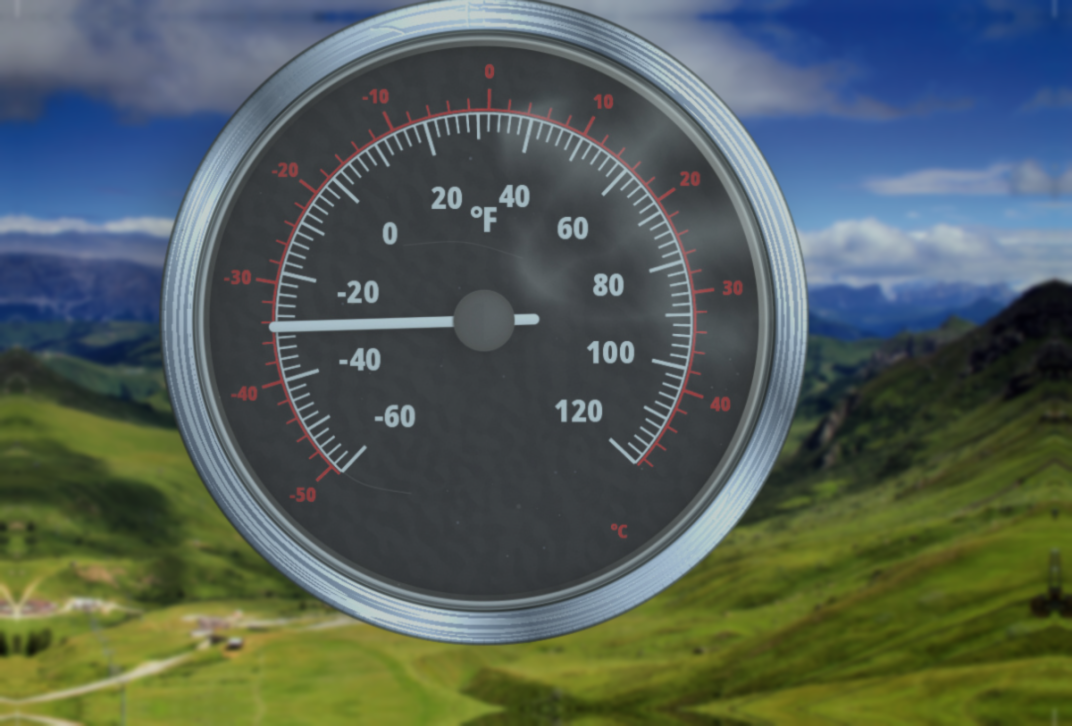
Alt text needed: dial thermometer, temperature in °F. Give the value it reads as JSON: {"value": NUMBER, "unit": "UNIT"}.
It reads {"value": -30, "unit": "°F"}
